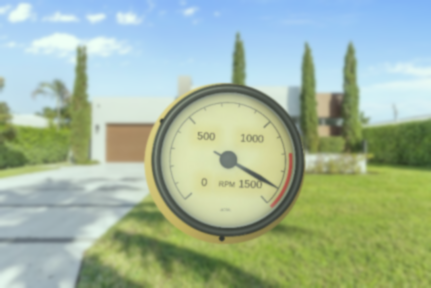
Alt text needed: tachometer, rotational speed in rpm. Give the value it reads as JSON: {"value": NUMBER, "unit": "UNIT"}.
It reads {"value": 1400, "unit": "rpm"}
